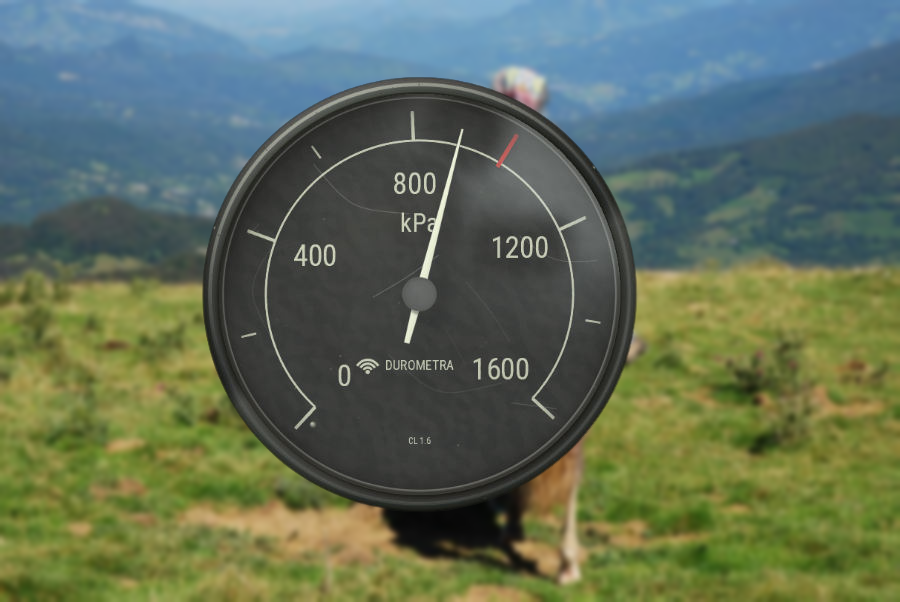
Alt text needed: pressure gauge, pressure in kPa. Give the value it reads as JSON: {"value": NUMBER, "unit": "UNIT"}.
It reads {"value": 900, "unit": "kPa"}
